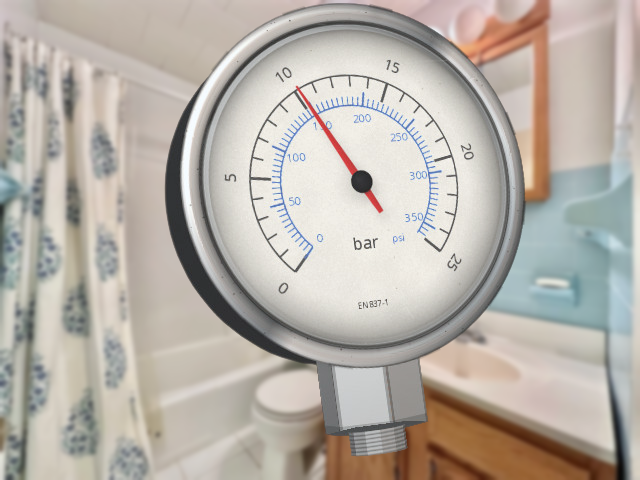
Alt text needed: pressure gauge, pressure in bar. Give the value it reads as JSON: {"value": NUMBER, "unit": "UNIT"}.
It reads {"value": 10, "unit": "bar"}
